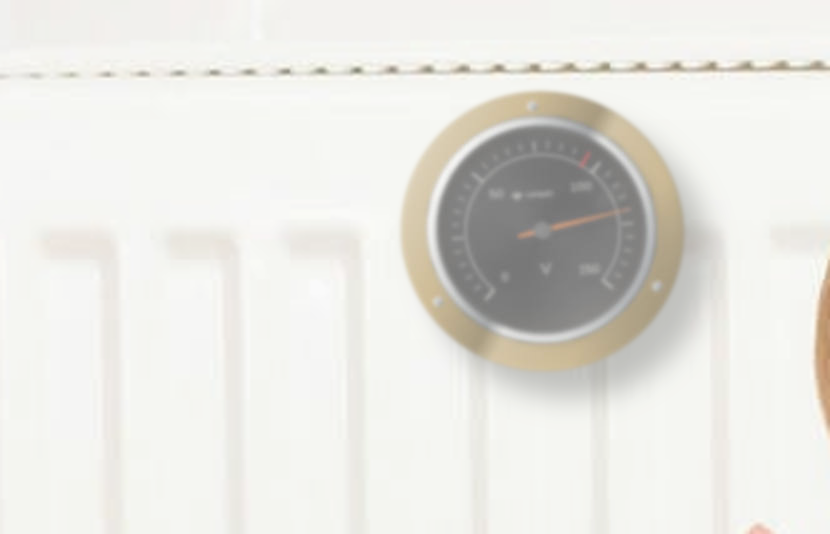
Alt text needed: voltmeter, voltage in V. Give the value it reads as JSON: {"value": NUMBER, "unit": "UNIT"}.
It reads {"value": 120, "unit": "V"}
